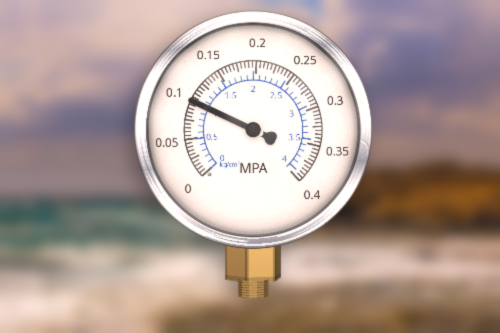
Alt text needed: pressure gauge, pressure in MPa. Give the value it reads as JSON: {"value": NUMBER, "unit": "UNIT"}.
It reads {"value": 0.1, "unit": "MPa"}
